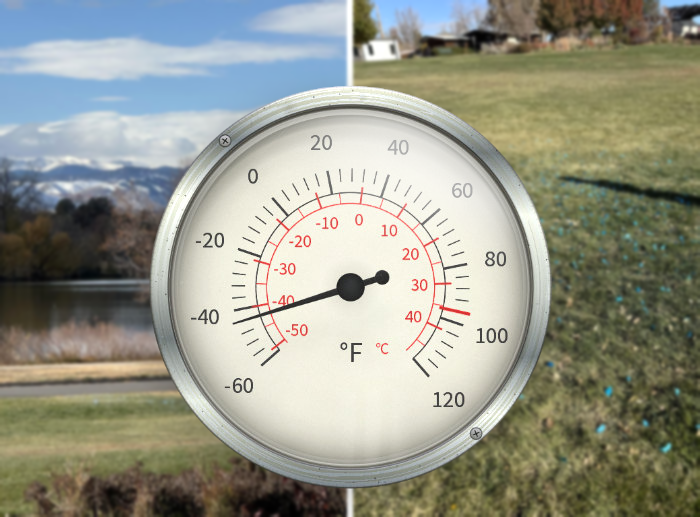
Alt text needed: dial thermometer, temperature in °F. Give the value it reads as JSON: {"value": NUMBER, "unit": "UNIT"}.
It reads {"value": -44, "unit": "°F"}
